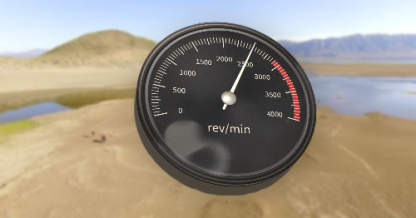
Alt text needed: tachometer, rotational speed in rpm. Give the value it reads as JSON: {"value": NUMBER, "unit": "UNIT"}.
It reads {"value": 2500, "unit": "rpm"}
